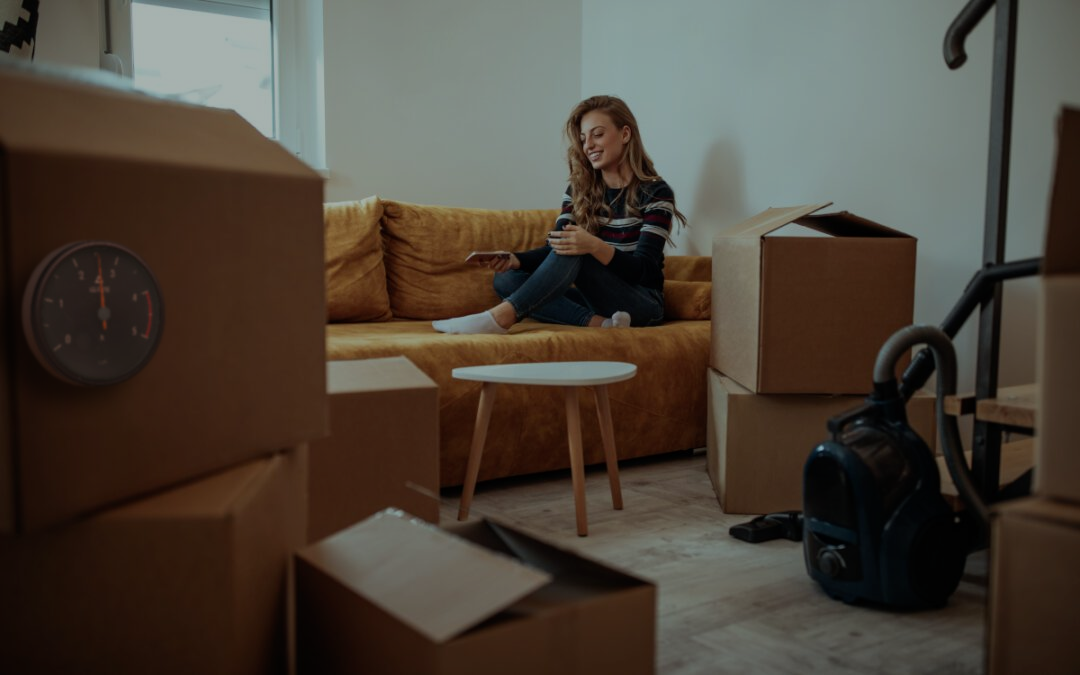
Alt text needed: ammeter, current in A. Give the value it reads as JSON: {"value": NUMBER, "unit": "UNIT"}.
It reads {"value": 2.5, "unit": "A"}
